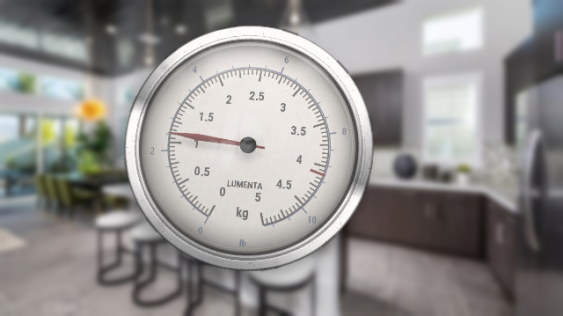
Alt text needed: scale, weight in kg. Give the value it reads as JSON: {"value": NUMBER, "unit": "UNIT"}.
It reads {"value": 1.1, "unit": "kg"}
